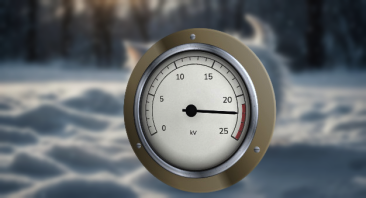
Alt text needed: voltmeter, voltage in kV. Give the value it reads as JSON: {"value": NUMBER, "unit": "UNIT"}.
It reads {"value": 22, "unit": "kV"}
